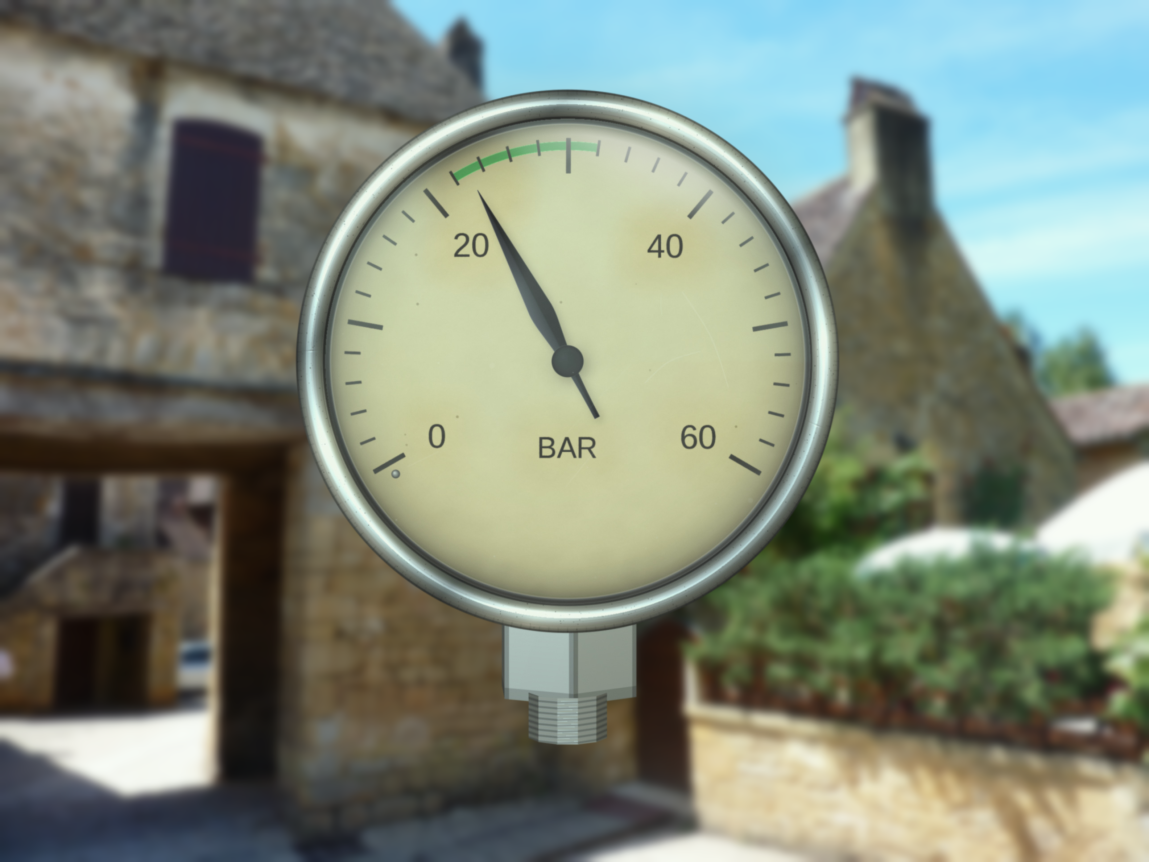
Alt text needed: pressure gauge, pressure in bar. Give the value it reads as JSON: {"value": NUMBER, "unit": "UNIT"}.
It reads {"value": 23, "unit": "bar"}
